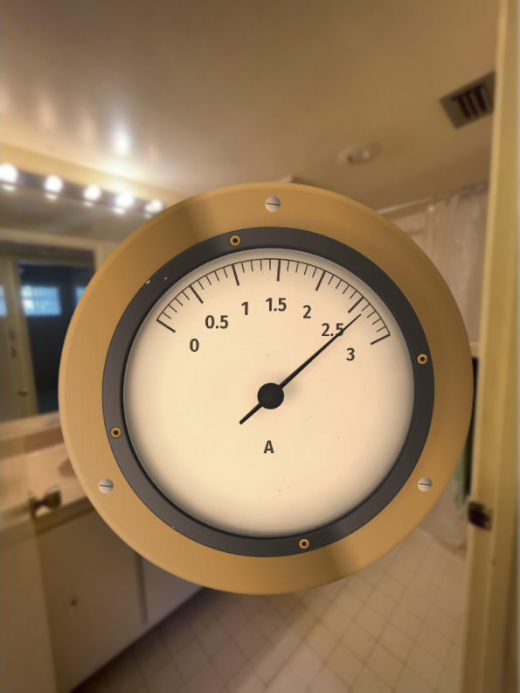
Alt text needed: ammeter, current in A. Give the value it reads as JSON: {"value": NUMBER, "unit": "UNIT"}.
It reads {"value": 2.6, "unit": "A"}
